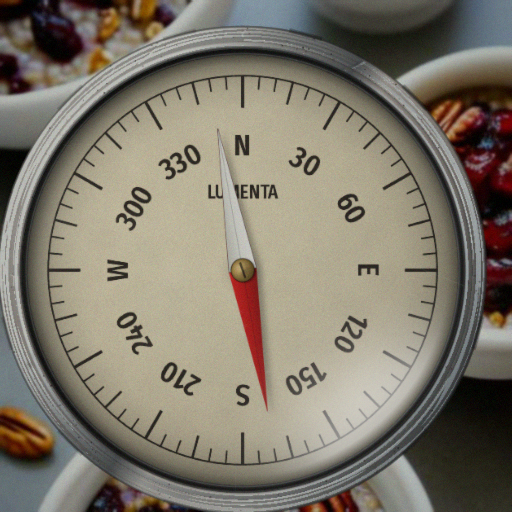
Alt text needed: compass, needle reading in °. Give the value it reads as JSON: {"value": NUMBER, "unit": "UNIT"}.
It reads {"value": 170, "unit": "°"}
